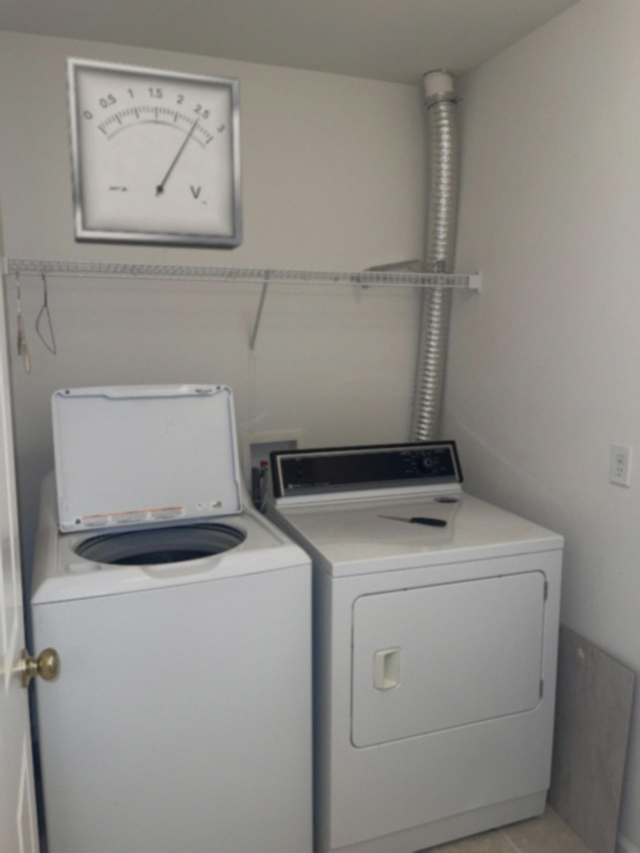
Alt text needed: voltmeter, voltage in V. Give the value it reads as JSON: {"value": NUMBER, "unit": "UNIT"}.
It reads {"value": 2.5, "unit": "V"}
